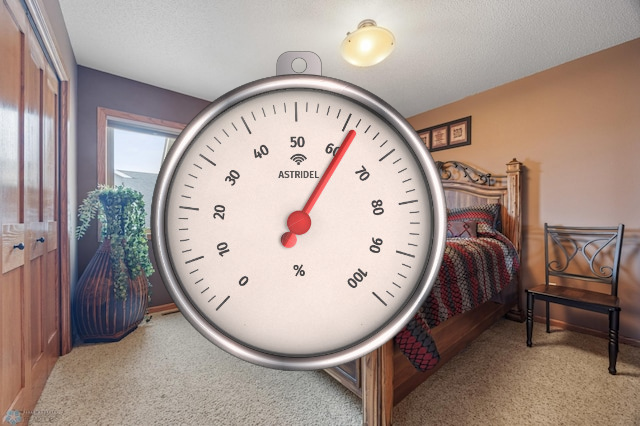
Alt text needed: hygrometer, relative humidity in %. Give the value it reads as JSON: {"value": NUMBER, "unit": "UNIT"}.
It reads {"value": 62, "unit": "%"}
